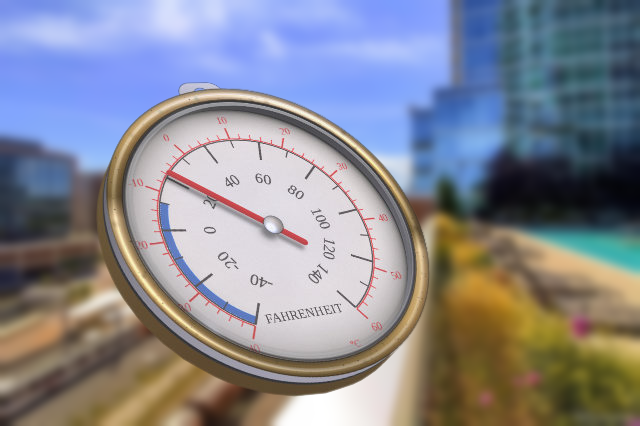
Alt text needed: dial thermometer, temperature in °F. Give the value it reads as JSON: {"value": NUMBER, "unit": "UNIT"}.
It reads {"value": 20, "unit": "°F"}
